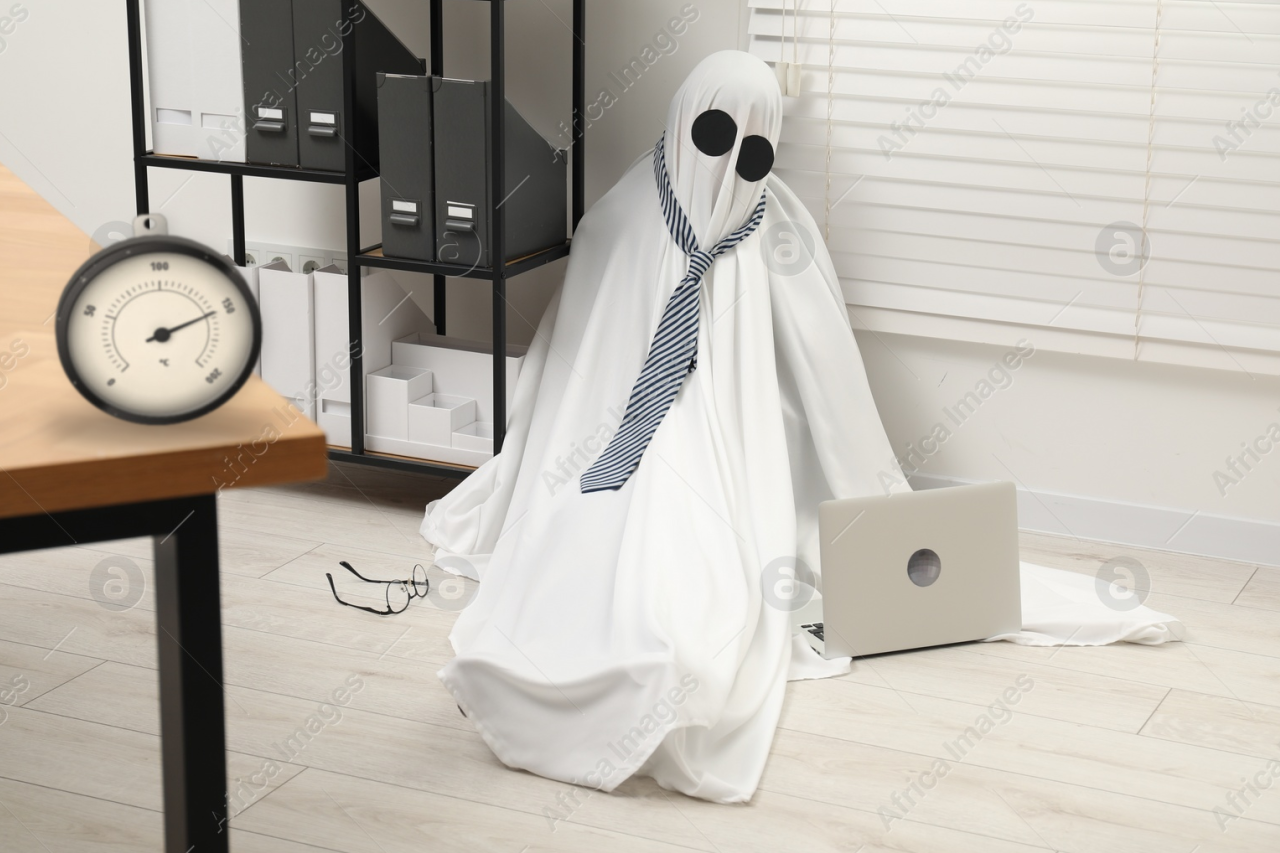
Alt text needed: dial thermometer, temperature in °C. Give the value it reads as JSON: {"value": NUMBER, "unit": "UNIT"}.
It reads {"value": 150, "unit": "°C"}
